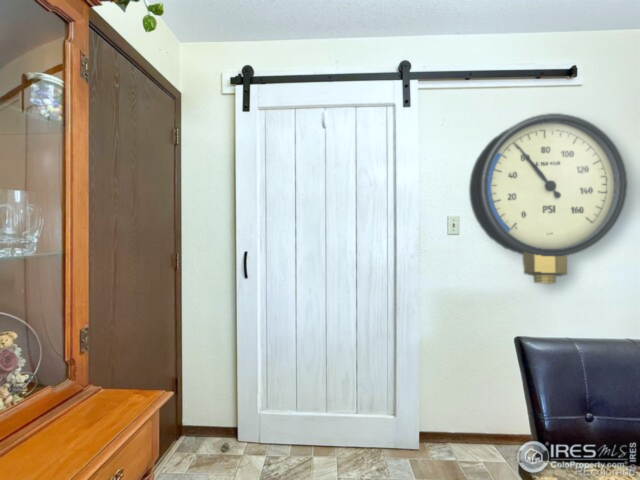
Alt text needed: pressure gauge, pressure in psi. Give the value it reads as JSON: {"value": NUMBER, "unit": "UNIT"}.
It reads {"value": 60, "unit": "psi"}
